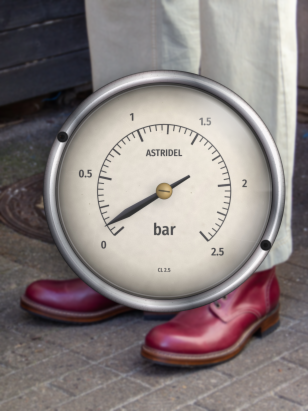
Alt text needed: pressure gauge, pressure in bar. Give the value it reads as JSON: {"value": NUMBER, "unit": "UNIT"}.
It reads {"value": 0.1, "unit": "bar"}
